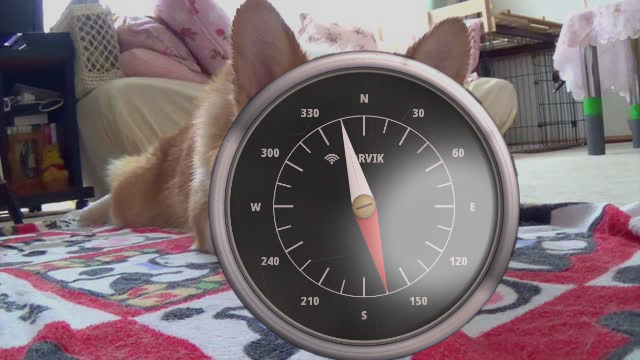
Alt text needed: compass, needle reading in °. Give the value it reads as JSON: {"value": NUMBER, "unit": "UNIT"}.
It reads {"value": 165, "unit": "°"}
